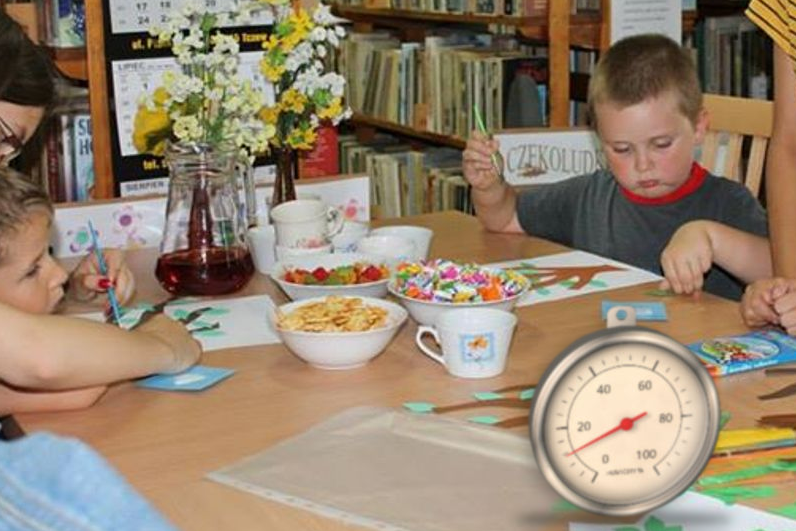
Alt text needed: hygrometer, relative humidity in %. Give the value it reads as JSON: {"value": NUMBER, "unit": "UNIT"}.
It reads {"value": 12, "unit": "%"}
